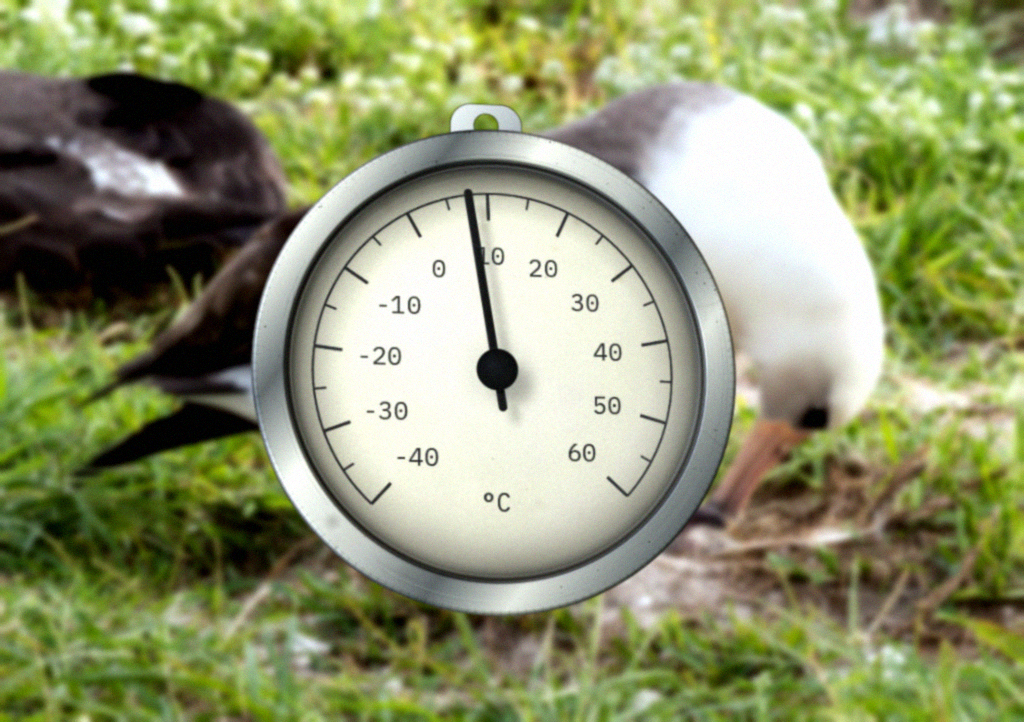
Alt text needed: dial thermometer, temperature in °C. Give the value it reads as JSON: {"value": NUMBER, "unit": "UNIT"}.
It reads {"value": 7.5, "unit": "°C"}
